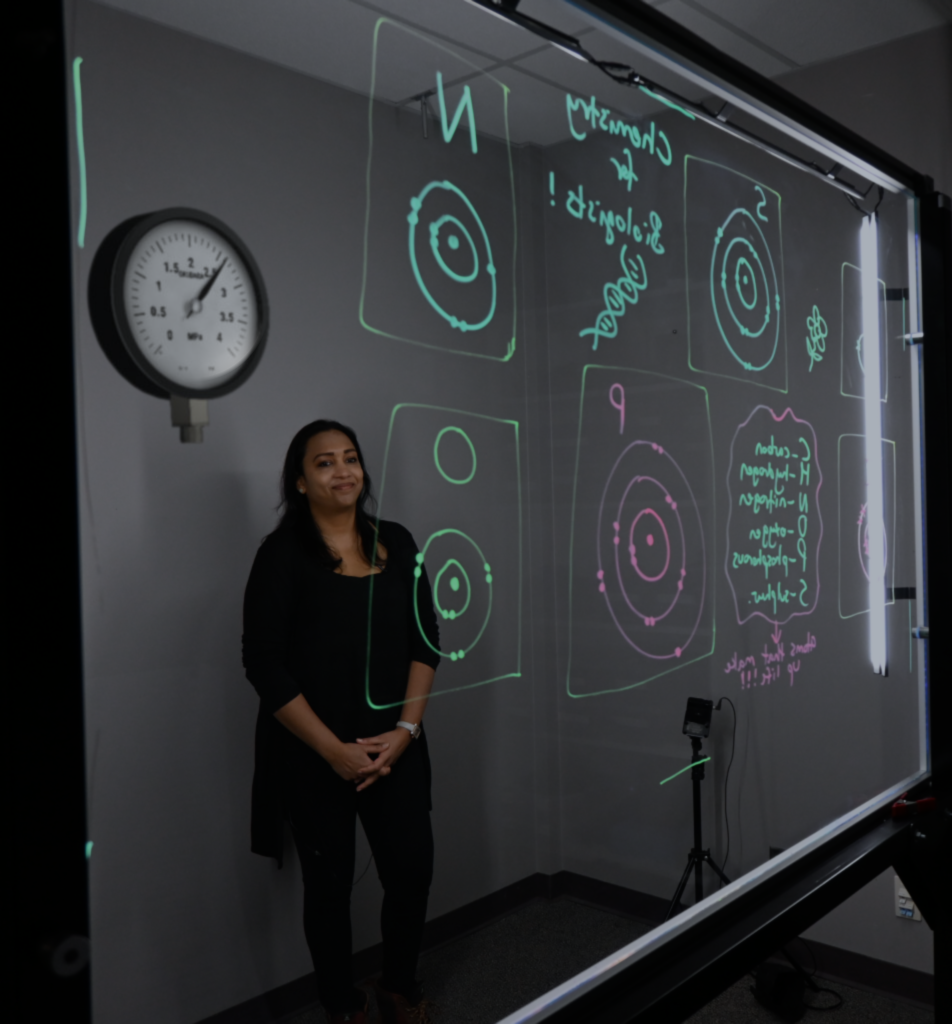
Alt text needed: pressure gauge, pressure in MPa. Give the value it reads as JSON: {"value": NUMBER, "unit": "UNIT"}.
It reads {"value": 2.6, "unit": "MPa"}
